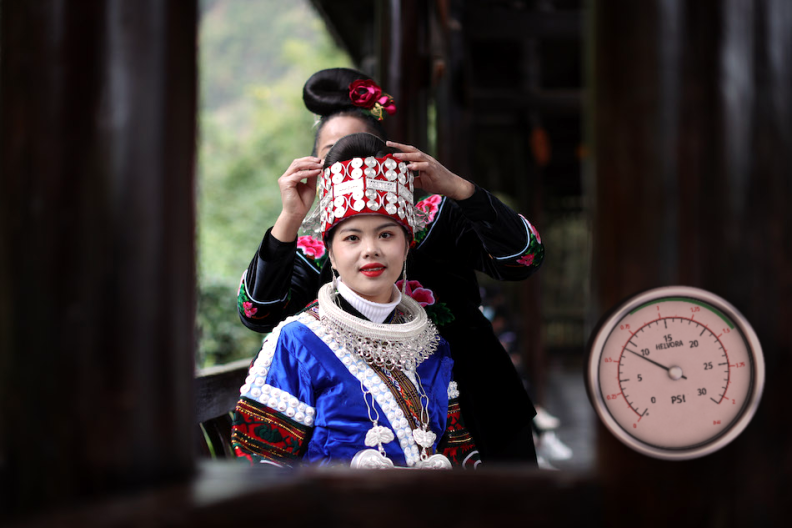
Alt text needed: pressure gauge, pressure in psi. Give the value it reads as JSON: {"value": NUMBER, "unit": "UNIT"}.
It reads {"value": 9, "unit": "psi"}
